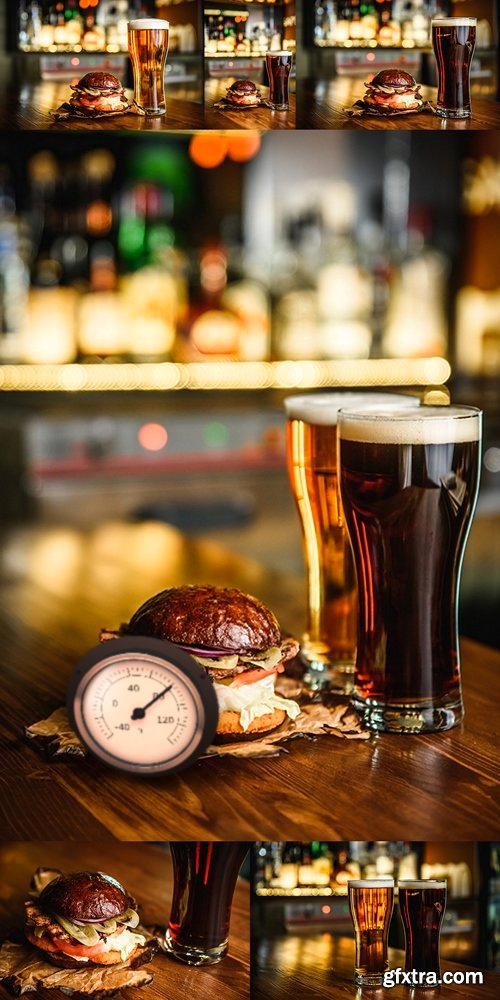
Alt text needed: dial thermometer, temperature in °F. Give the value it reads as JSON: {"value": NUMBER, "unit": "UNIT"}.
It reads {"value": 80, "unit": "°F"}
